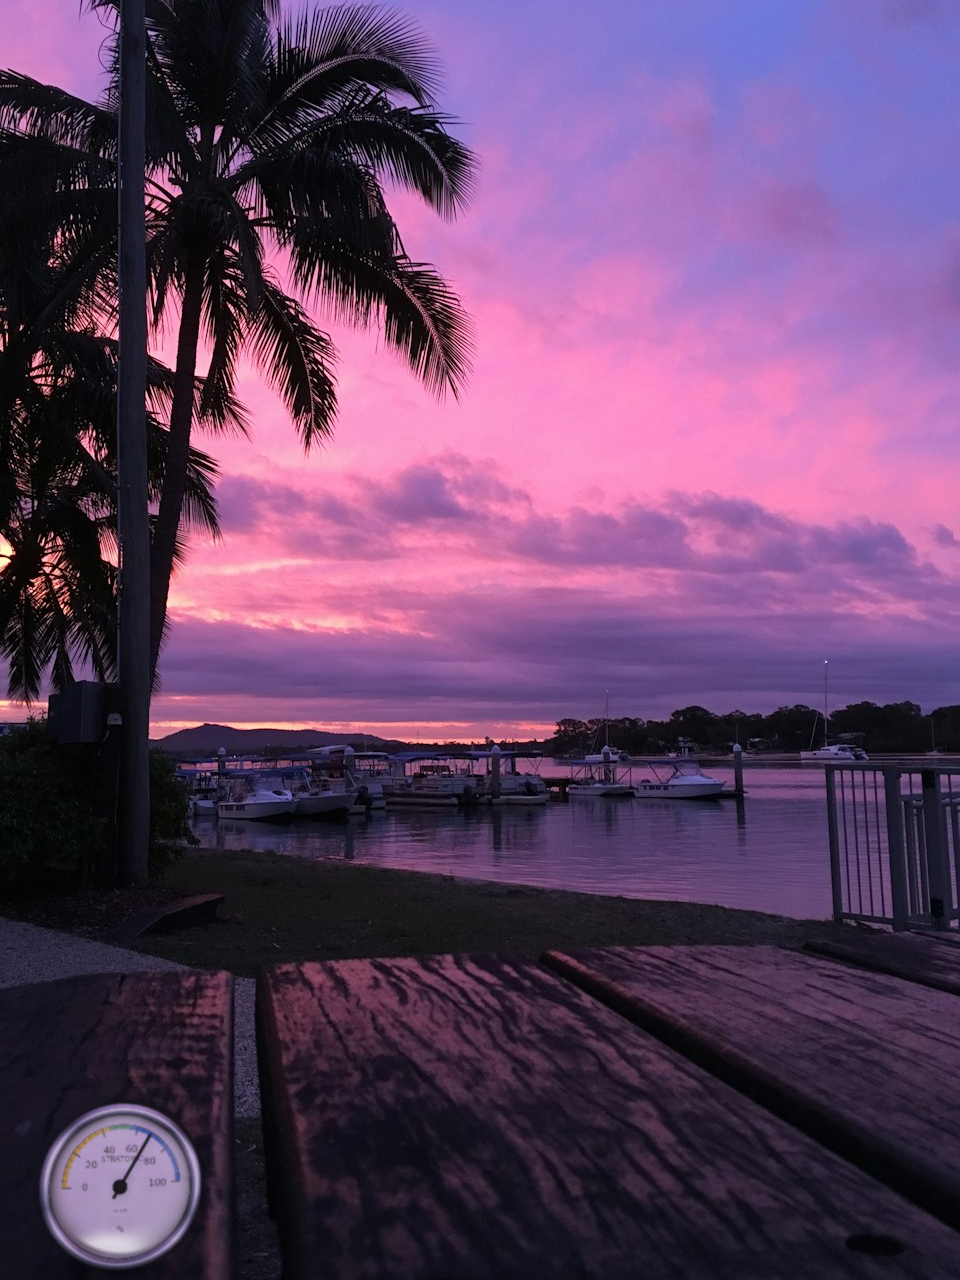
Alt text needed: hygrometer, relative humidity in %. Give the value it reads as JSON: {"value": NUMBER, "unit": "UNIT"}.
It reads {"value": 68, "unit": "%"}
